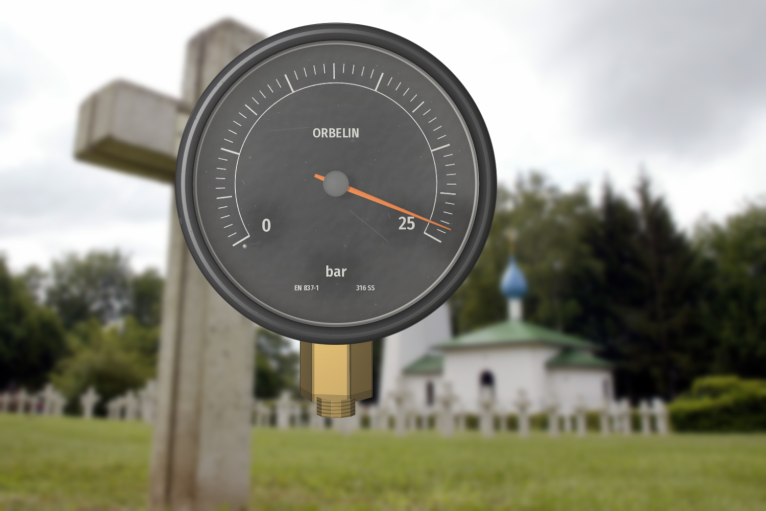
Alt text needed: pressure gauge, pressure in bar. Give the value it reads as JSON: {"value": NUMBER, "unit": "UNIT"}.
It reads {"value": 24.25, "unit": "bar"}
